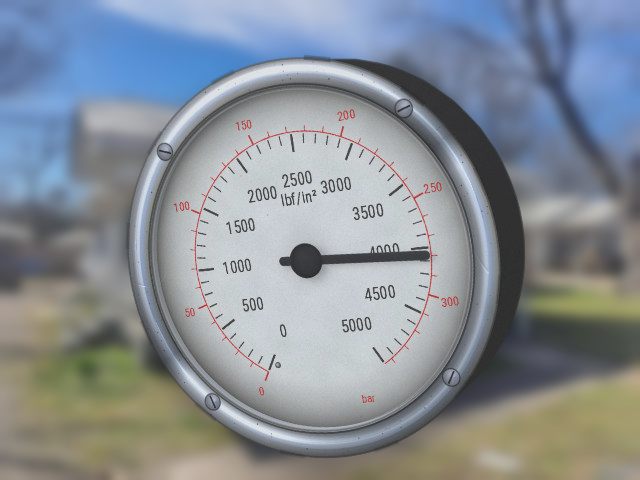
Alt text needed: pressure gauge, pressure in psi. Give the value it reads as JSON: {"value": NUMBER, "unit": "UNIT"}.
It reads {"value": 4050, "unit": "psi"}
